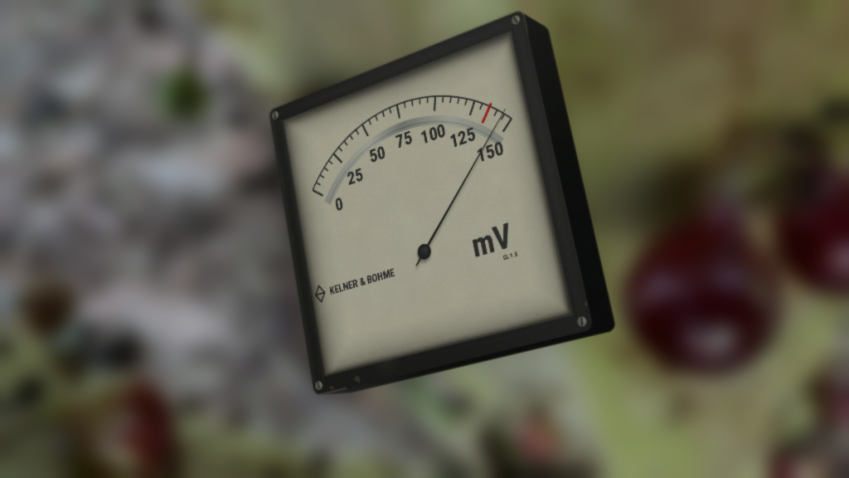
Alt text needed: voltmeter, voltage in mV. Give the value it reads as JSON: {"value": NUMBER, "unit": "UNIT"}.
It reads {"value": 145, "unit": "mV"}
